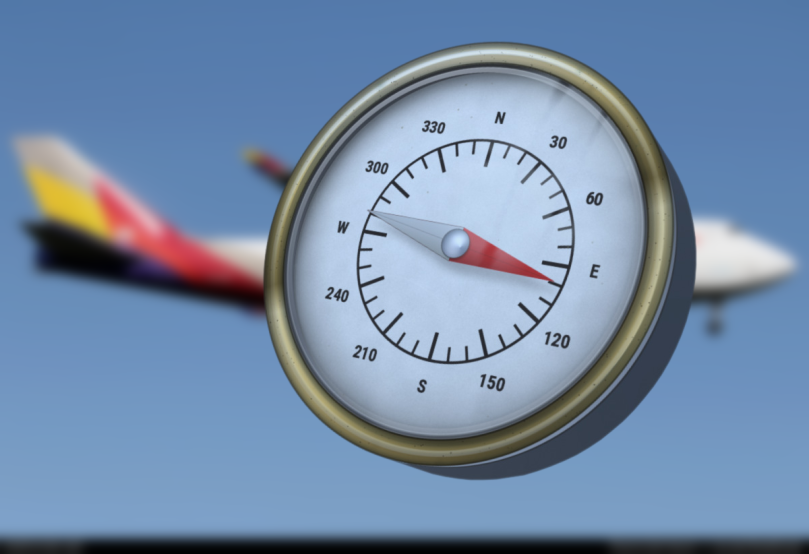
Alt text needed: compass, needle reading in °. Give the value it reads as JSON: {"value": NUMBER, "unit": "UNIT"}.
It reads {"value": 100, "unit": "°"}
